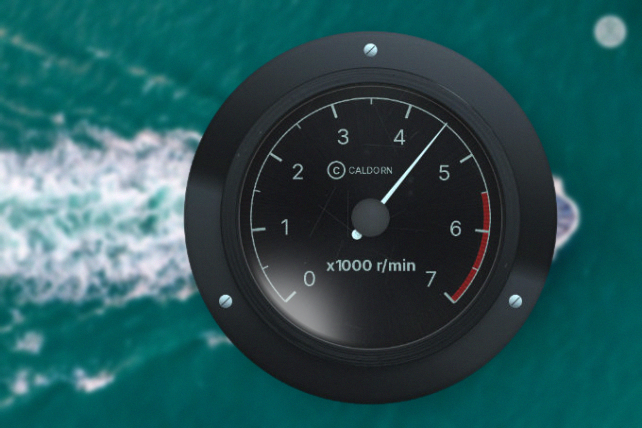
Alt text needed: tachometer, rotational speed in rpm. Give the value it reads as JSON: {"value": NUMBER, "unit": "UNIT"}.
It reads {"value": 4500, "unit": "rpm"}
